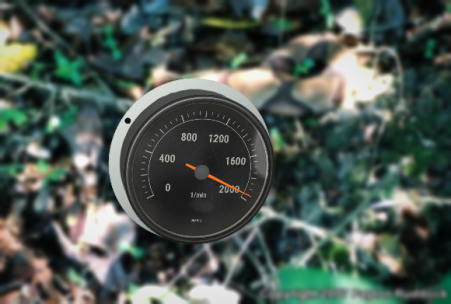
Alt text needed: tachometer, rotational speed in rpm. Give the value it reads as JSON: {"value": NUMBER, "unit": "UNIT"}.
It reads {"value": 1950, "unit": "rpm"}
